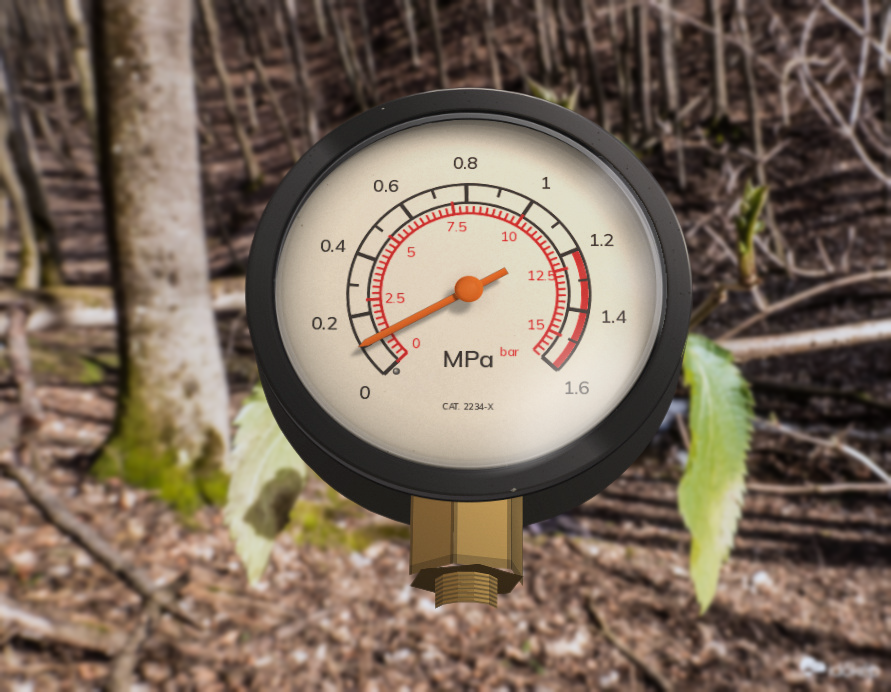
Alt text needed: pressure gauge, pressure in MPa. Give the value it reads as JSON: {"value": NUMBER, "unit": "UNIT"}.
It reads {"value": 0.1, "unit": "MPa"}
